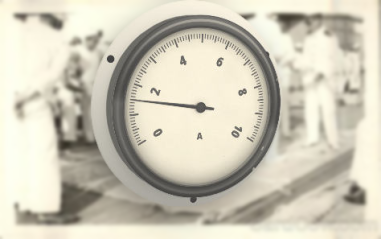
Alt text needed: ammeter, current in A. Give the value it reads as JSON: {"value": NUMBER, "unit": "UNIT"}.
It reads {"value": 1.5, "unit": "A"}
